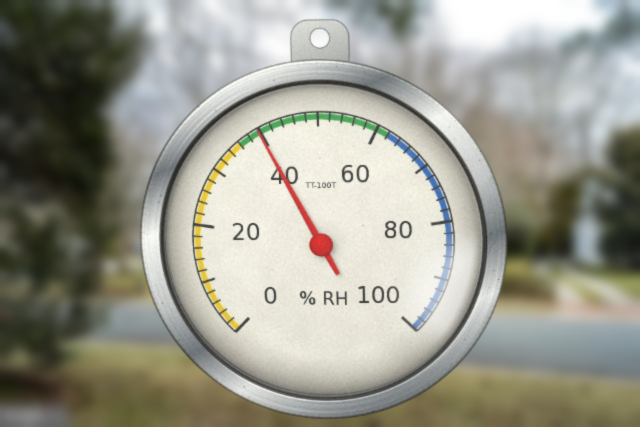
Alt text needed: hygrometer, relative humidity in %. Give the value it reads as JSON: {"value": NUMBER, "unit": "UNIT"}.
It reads {"value": 40, "unit": "%"}
